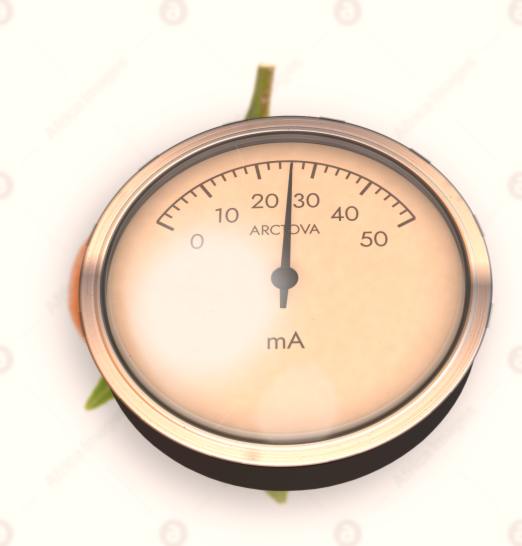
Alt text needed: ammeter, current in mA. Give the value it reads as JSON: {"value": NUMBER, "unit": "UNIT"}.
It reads {"value": 26, "unit": "mA"}
